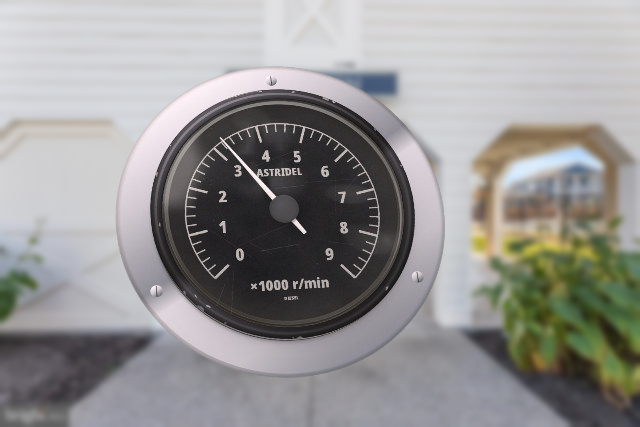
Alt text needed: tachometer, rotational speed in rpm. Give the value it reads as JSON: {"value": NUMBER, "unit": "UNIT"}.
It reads {"value": 3200, "unit": "rpm"}
